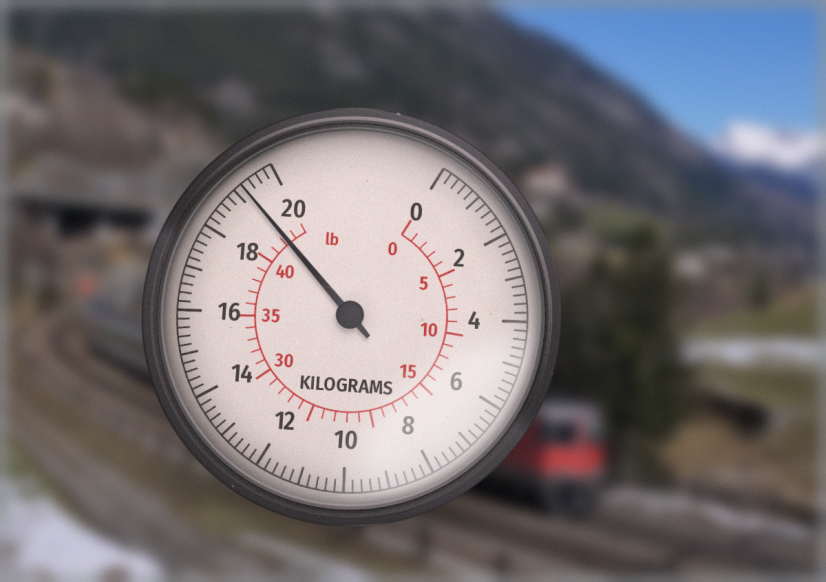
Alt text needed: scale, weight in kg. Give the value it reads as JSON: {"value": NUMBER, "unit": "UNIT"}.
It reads {"value": 19.2, "unit": "kg"}
